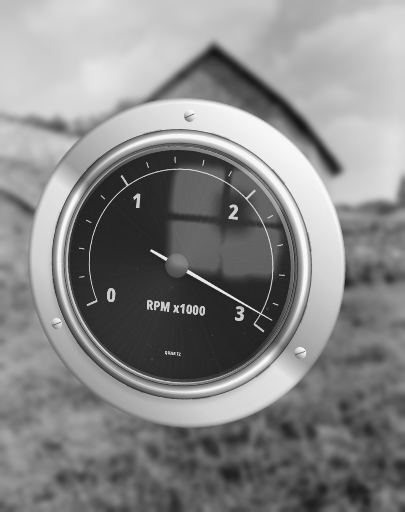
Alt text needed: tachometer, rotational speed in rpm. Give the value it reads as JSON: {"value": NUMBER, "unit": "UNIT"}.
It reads {"value": 2900, "unit": "rpm"}
